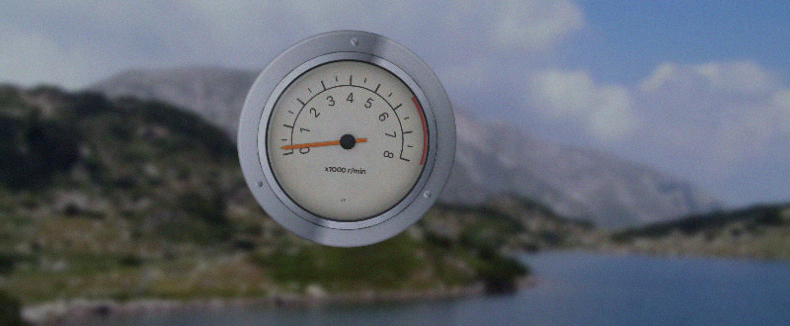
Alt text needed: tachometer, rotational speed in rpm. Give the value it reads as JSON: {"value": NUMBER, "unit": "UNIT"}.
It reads {"value": 250, "unit": "rpm"}
